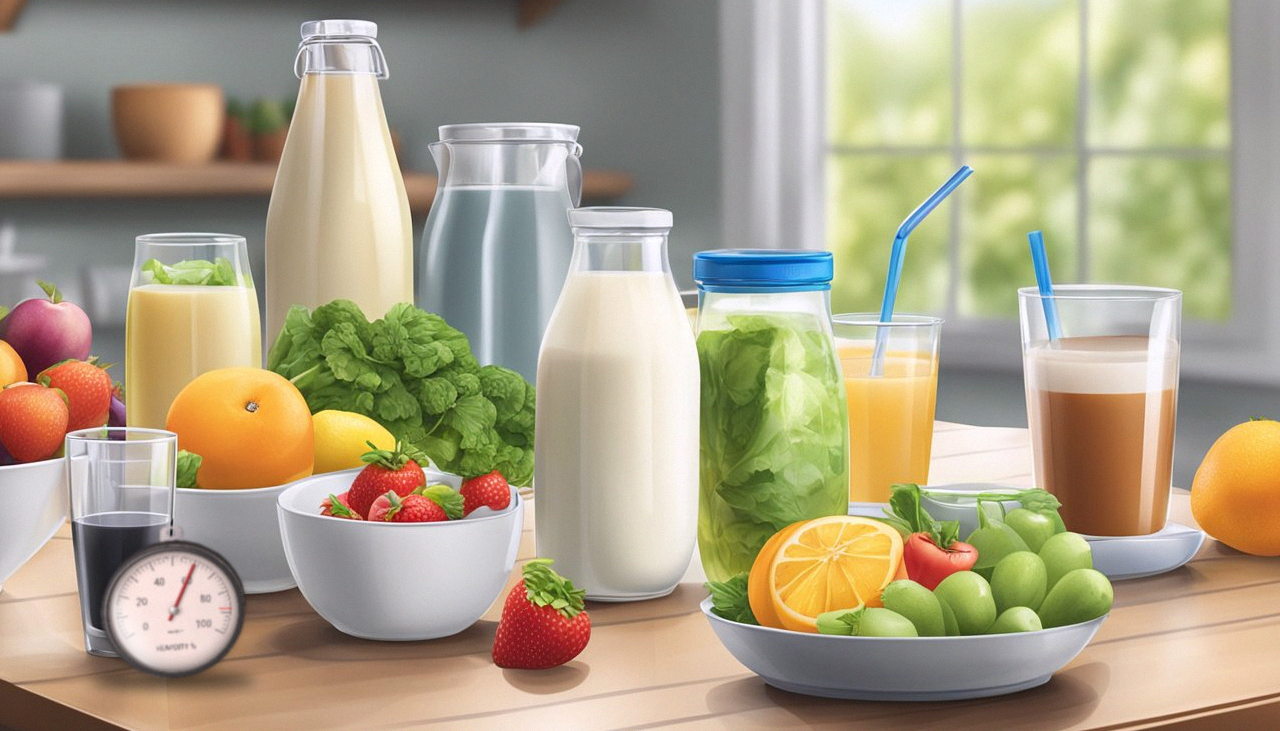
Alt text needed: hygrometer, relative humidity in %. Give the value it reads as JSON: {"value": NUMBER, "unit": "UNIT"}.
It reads {"value": 60, "unit": "%"}
